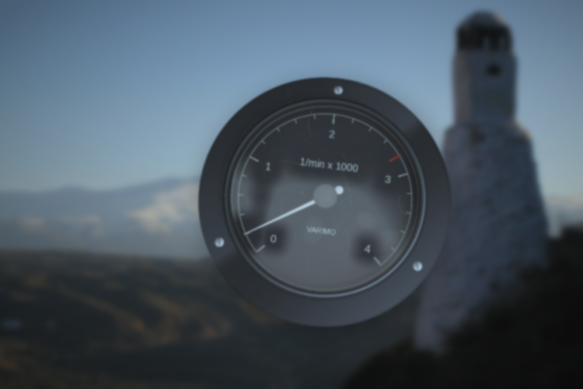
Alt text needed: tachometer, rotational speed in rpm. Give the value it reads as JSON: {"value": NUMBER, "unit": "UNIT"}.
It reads {"value": 200, "unit": "rpm"}
